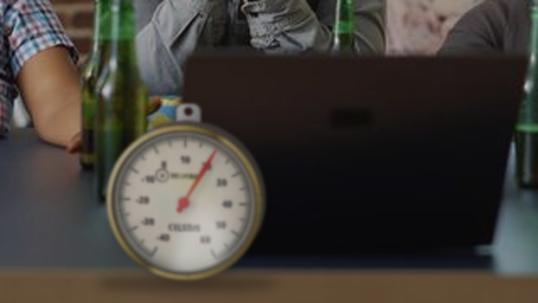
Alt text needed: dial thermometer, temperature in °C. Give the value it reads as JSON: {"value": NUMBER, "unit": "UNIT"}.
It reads {"value": 20, "unit": "°C"}
